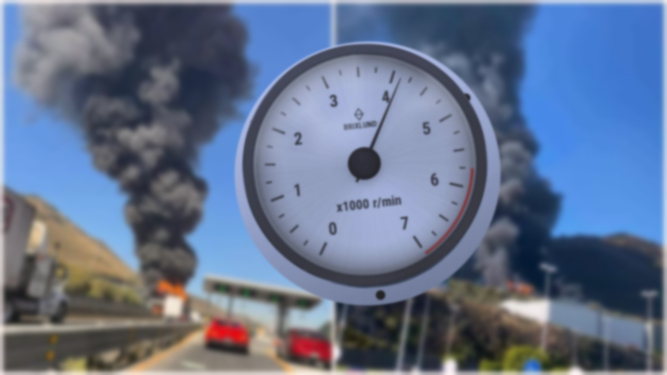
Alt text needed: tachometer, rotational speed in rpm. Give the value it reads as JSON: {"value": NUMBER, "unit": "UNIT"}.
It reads {"value": 4125, "unit": "rpm"}
